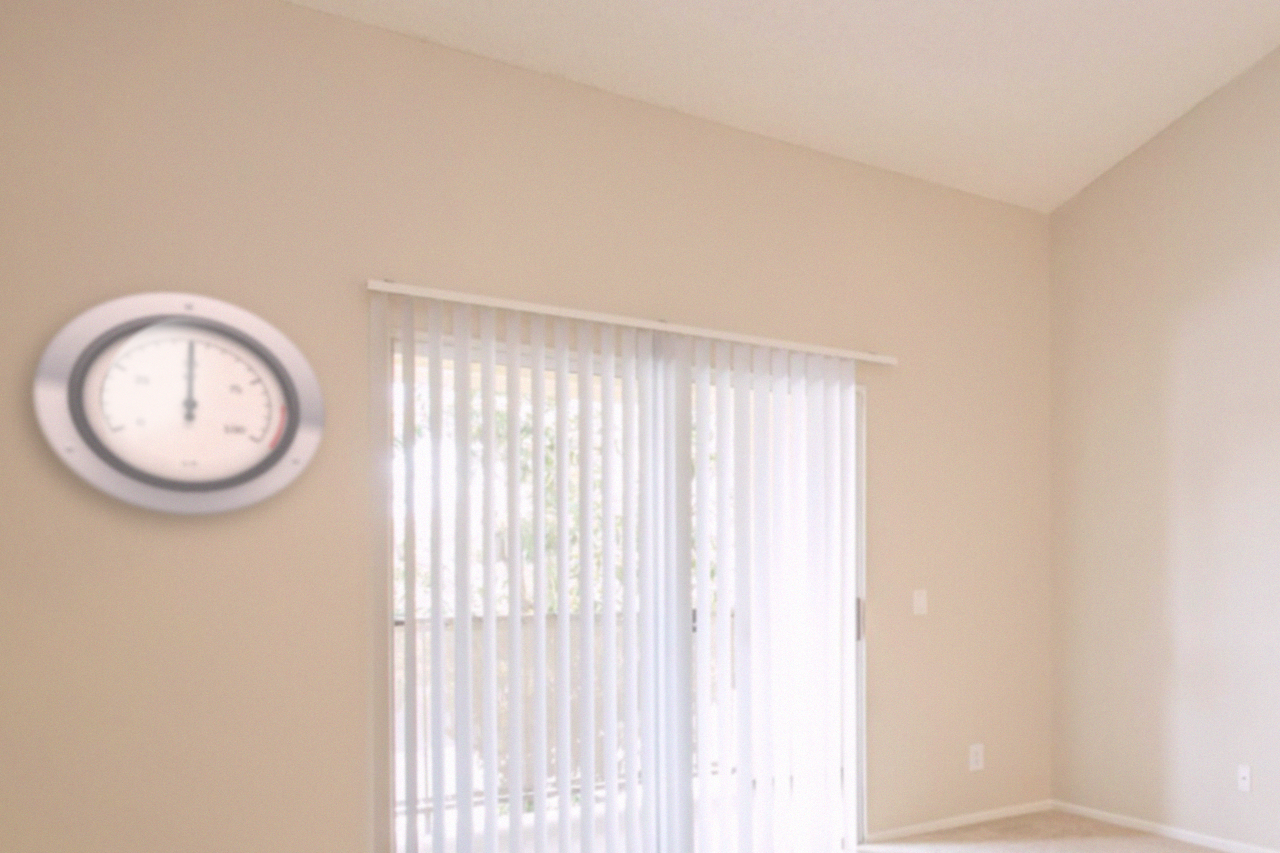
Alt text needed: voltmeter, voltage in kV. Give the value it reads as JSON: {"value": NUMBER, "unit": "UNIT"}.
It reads {"value": 50, "unit": "kV"}
